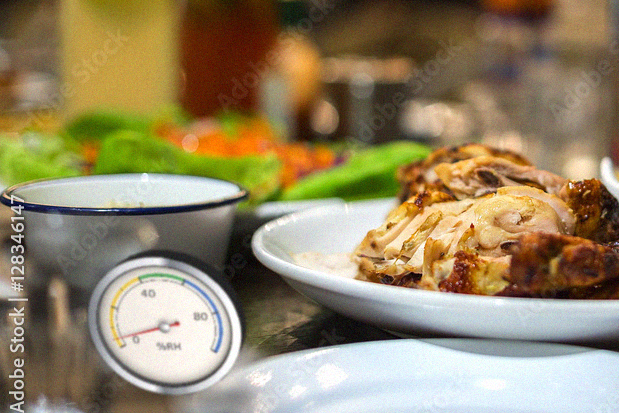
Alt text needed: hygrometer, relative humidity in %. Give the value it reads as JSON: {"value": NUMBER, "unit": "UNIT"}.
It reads {"value": 5, "unit": "%"}
